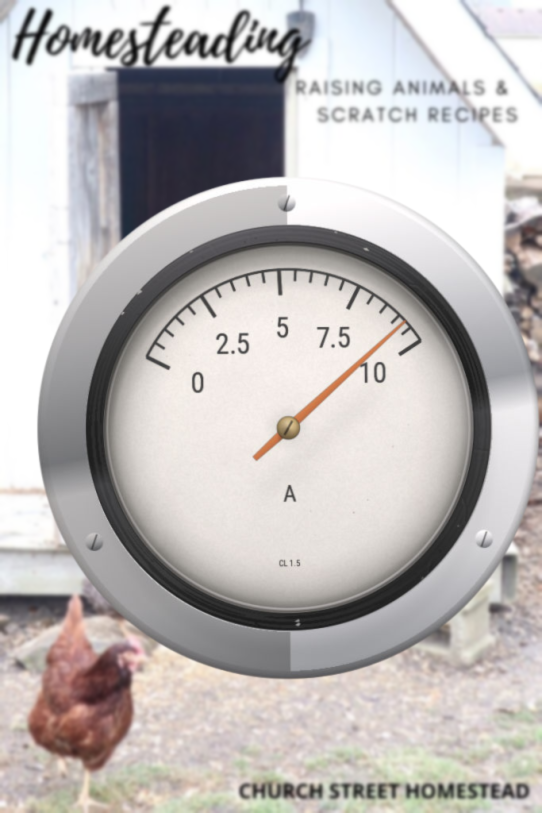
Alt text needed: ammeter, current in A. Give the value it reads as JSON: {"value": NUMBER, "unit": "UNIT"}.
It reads {"value": 9.25, "unit": "A"}
